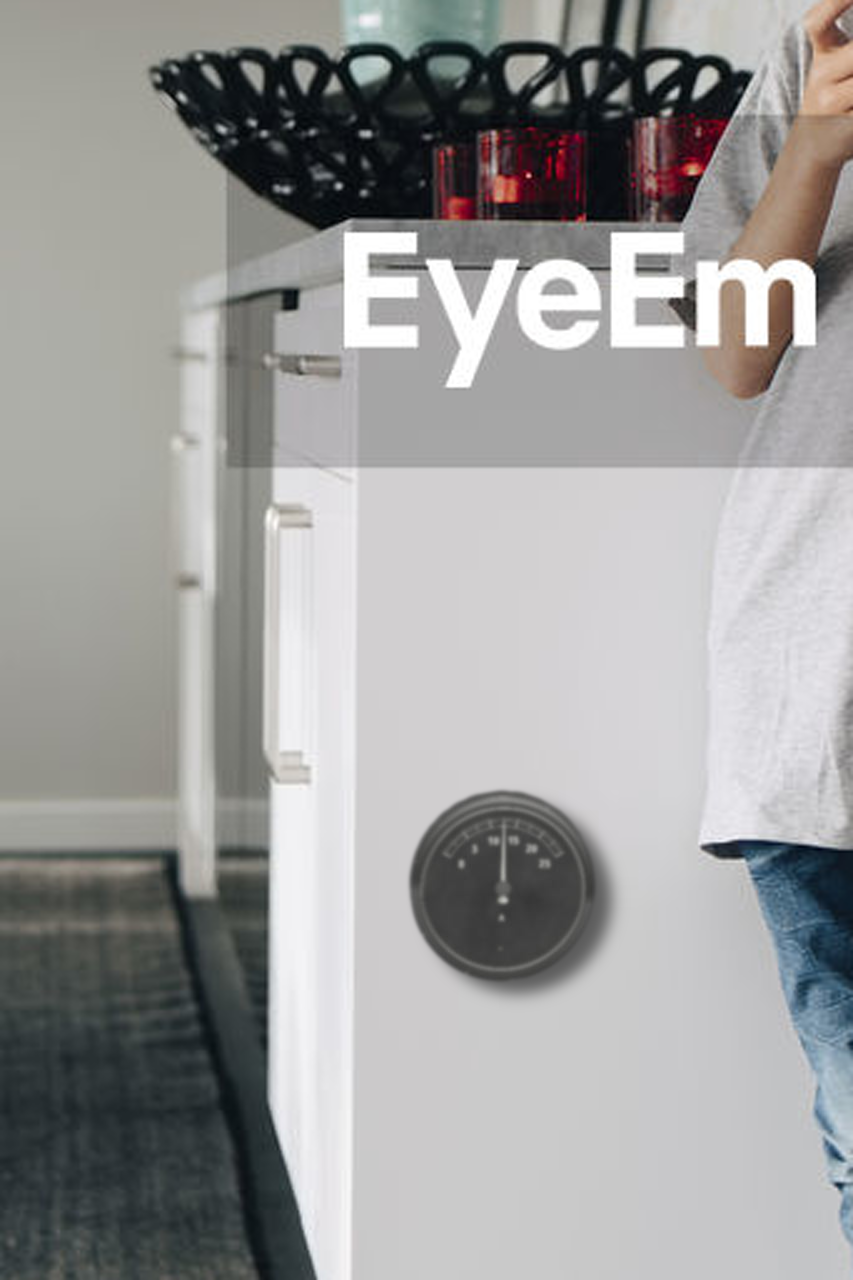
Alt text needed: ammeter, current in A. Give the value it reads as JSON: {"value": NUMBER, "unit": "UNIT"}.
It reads {"value": 12.5, "unit": "A"}
